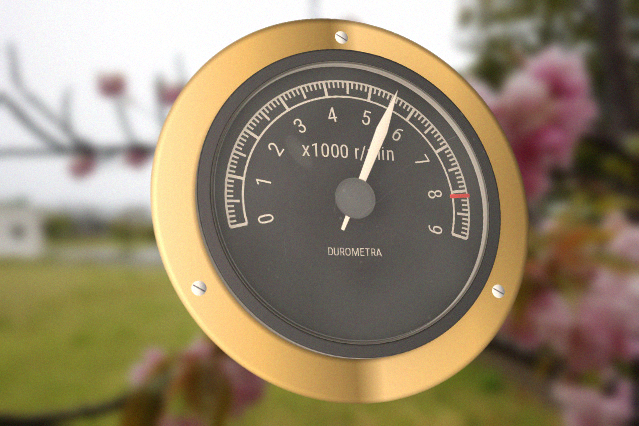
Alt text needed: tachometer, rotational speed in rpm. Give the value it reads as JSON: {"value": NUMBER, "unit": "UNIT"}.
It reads {"value": 5500, "unit": "rpm"}
